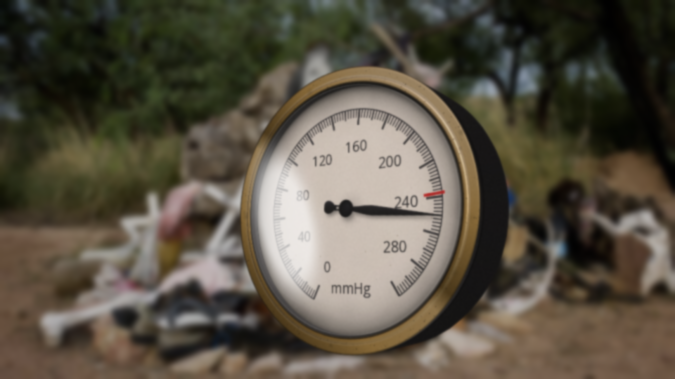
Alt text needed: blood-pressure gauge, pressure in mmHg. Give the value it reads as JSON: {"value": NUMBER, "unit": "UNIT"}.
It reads {"value": 250, "unit": "mmHg"}
